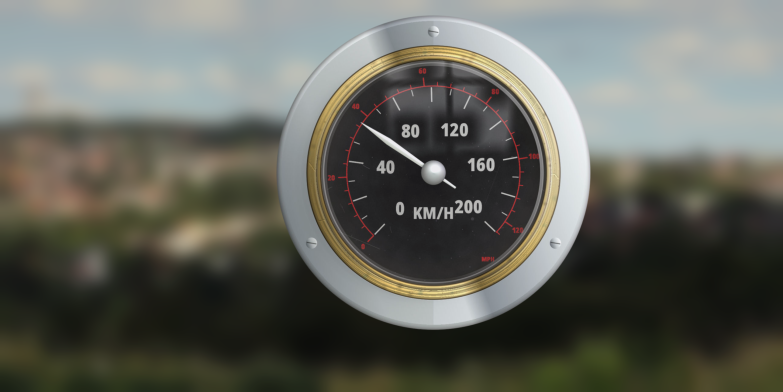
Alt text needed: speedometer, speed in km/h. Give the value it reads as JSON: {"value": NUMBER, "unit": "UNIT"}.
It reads {"value": 60, "unit": "km/h"}
